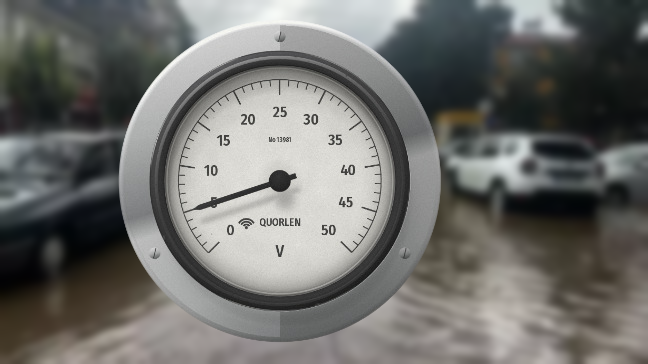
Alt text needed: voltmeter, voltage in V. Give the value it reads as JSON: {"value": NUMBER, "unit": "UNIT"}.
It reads {"value": 5, "unit": "V"}
